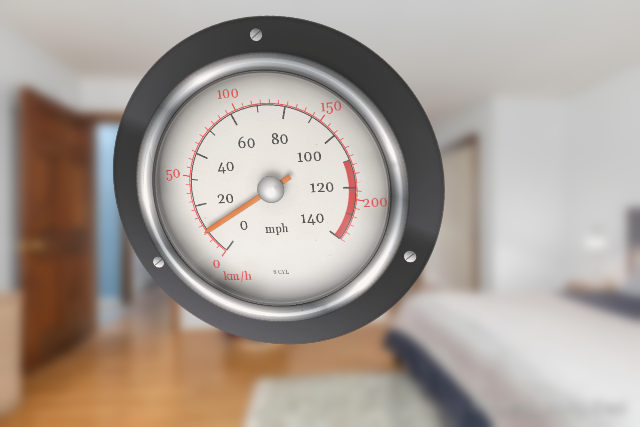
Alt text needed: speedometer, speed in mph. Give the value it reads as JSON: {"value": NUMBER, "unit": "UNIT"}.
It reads {"value": 10, "unit": "mph"}
